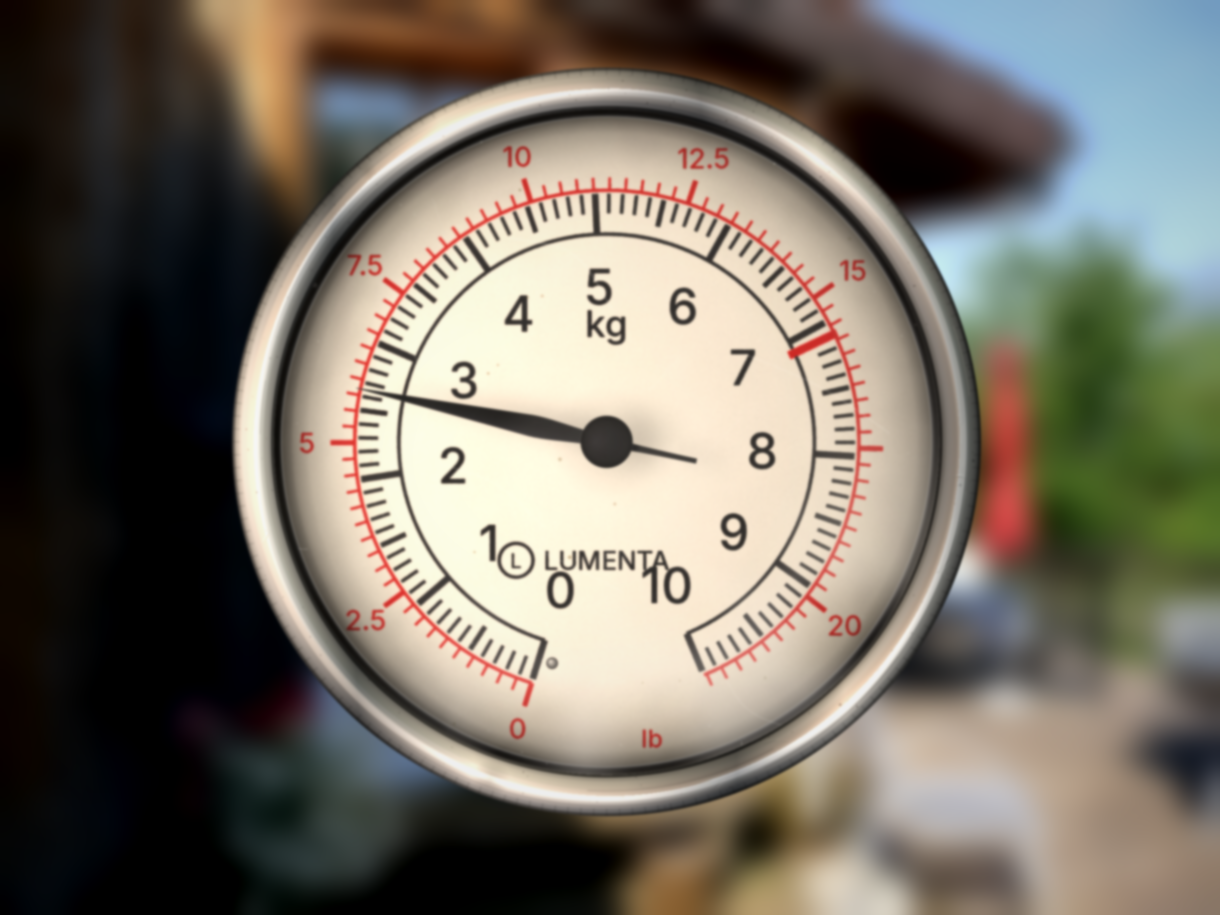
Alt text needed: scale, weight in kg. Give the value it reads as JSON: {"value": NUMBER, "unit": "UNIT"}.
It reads {"value": 2.65, "unit": "kg"}
